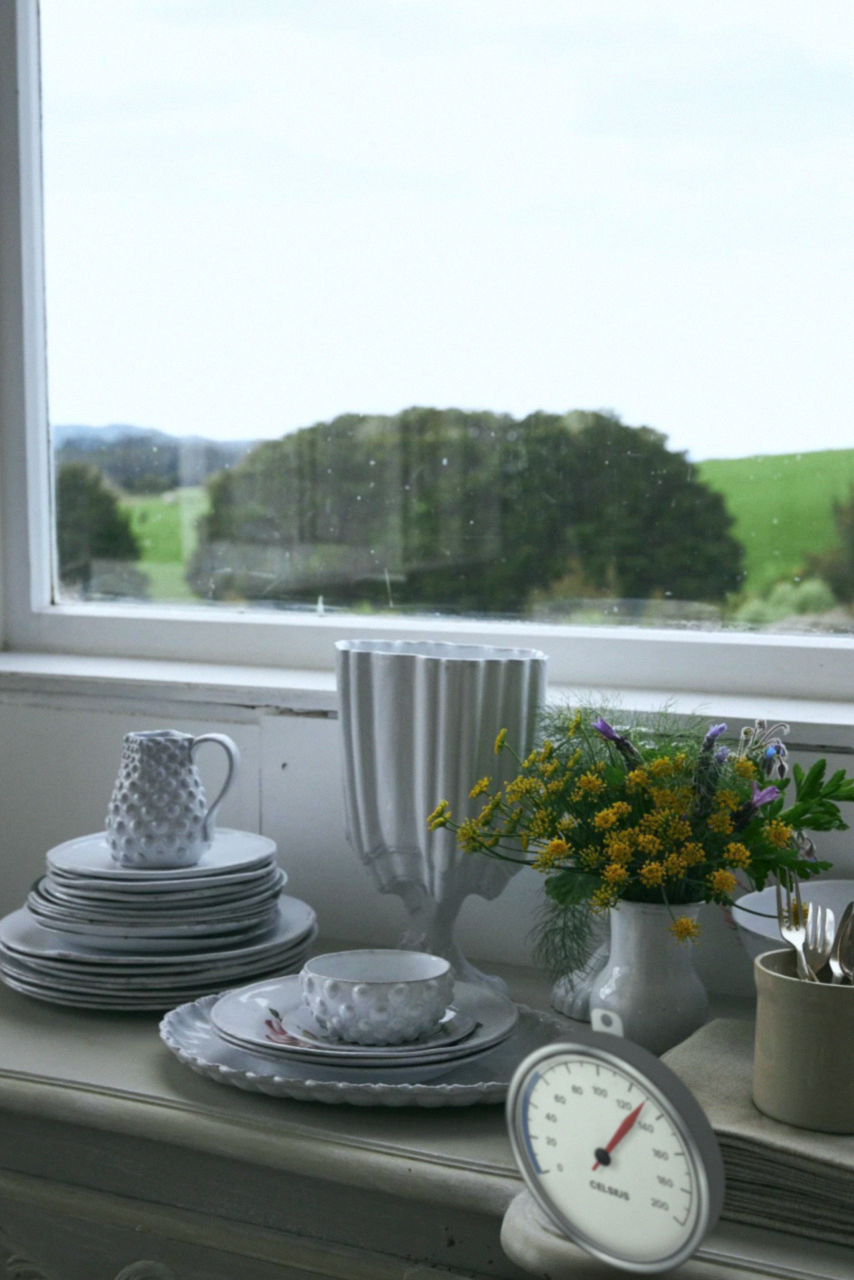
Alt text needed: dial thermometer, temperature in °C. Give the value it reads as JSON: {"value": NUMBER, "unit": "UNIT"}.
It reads {"value": 130, "unit": "°C"}
